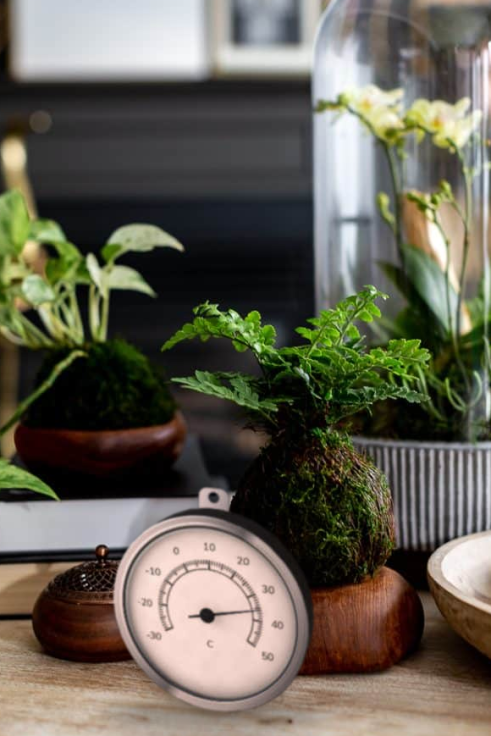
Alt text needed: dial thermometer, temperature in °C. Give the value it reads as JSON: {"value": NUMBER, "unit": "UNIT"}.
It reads {"value": 35, "unit": "°C"}
